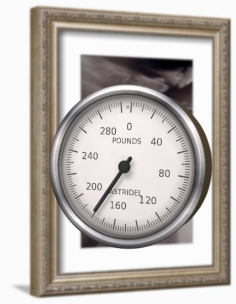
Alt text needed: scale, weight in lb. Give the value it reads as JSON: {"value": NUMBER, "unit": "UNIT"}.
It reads {"value": 180, "unit": "lb"}
